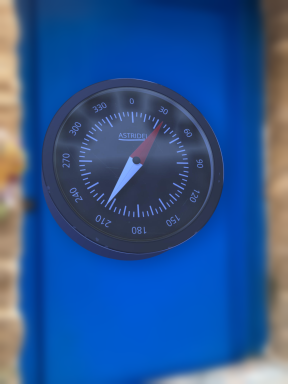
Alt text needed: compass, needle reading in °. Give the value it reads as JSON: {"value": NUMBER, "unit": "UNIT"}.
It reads {"value": 35, "unit": "°"}
